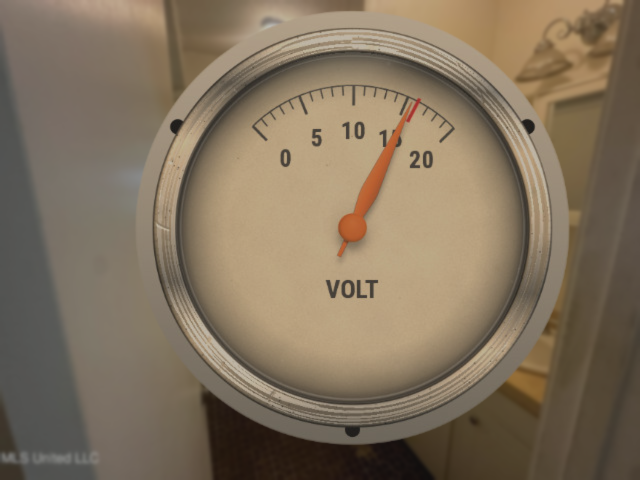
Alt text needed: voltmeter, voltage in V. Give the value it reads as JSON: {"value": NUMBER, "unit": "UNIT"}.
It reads {"value": 15.5, "unit": "V"}
